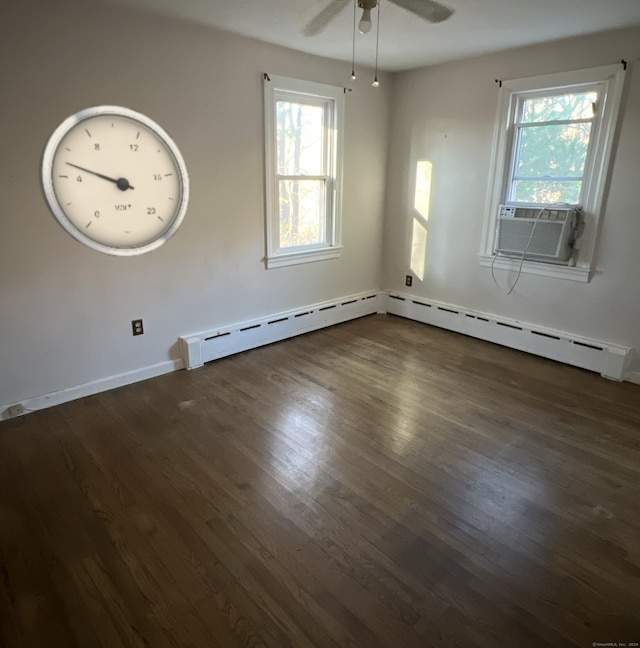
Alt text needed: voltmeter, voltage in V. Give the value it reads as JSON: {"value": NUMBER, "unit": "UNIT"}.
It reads {"value": 5, "unit": "V"}
